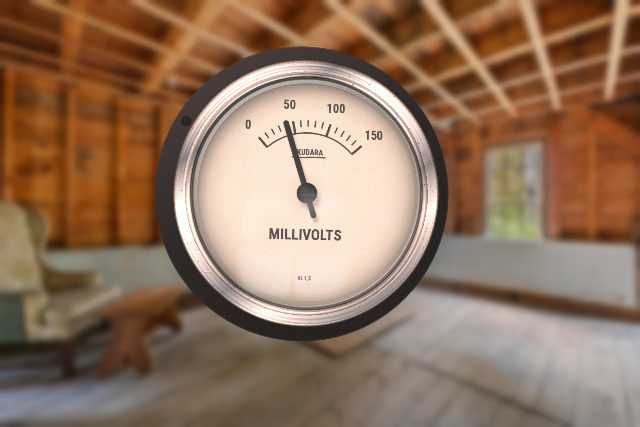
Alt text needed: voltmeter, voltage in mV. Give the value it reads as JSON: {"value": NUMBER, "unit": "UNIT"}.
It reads {"value": 40, "unit": "mV"}
